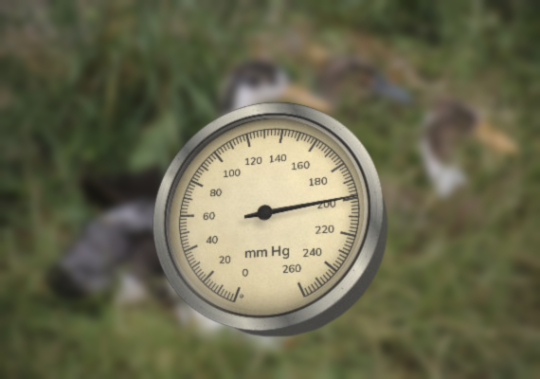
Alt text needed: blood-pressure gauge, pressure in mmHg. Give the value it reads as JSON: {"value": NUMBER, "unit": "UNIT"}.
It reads {"value": 200, "unit": "mmHg"}
